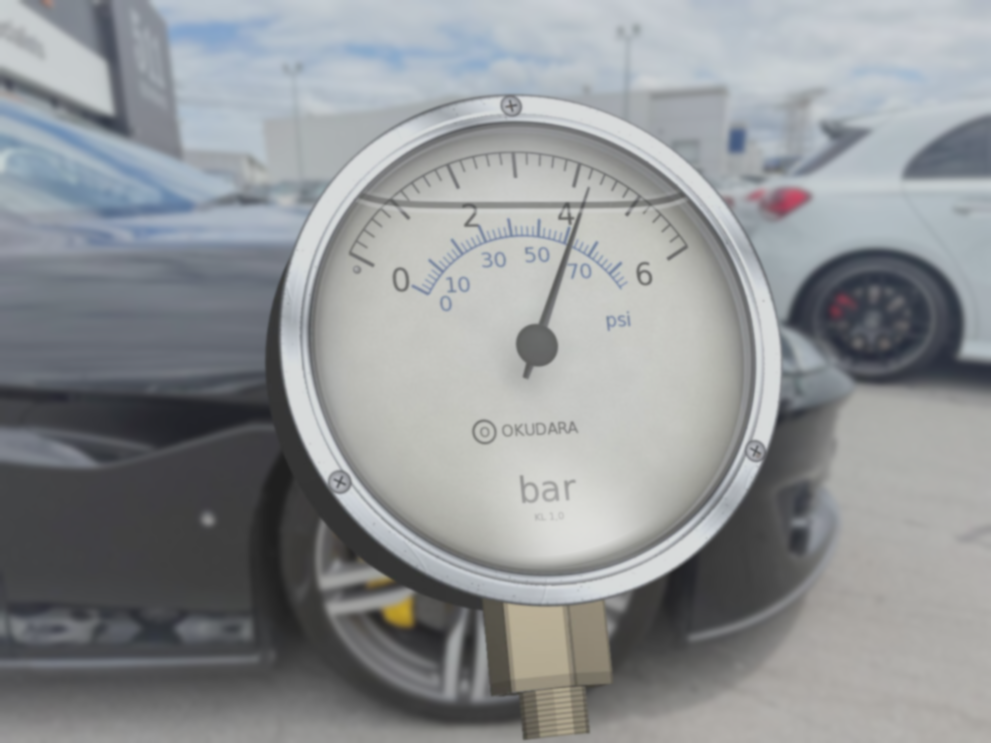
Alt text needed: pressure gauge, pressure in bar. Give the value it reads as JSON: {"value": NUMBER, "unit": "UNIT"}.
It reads {"value": 4.2, "unit": "bar"}
